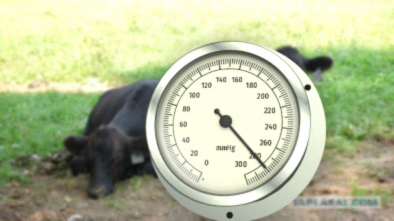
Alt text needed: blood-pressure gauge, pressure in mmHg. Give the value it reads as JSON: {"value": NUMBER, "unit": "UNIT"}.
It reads {"value": 280, "unit": "mmHg"}
